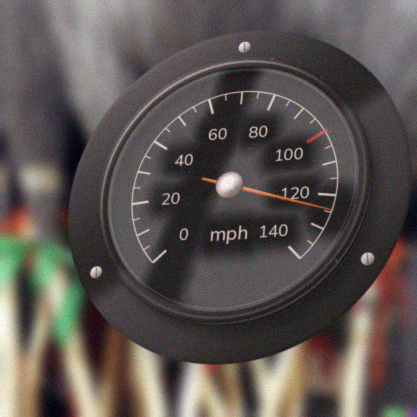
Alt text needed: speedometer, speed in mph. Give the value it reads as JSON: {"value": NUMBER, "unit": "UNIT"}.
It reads {"value": 125, "unit": "mph"}
